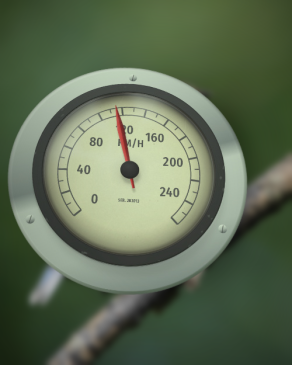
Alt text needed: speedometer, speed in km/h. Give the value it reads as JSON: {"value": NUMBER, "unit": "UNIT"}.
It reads {"value": 115, "unit": "km/h"}
